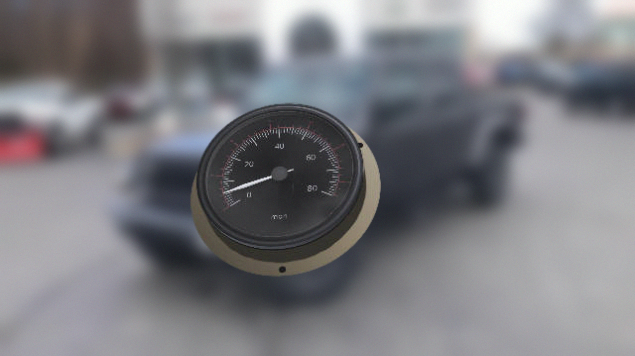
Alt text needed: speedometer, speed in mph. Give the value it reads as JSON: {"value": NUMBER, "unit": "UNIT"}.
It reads {"value": 5, "unit": "mph"}
